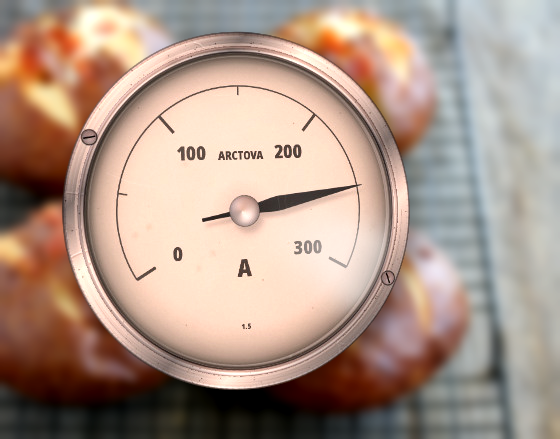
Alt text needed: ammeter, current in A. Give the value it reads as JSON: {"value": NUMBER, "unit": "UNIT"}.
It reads {"value": 250, "unit": "A"}
